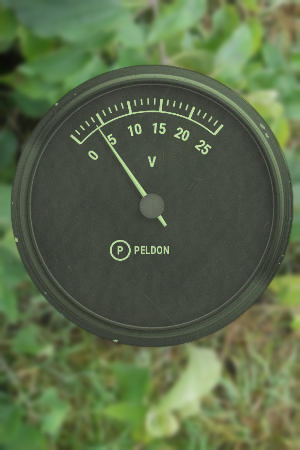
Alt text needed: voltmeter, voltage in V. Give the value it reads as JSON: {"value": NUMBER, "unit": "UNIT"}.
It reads {"value": 4, "unit": "V"}
